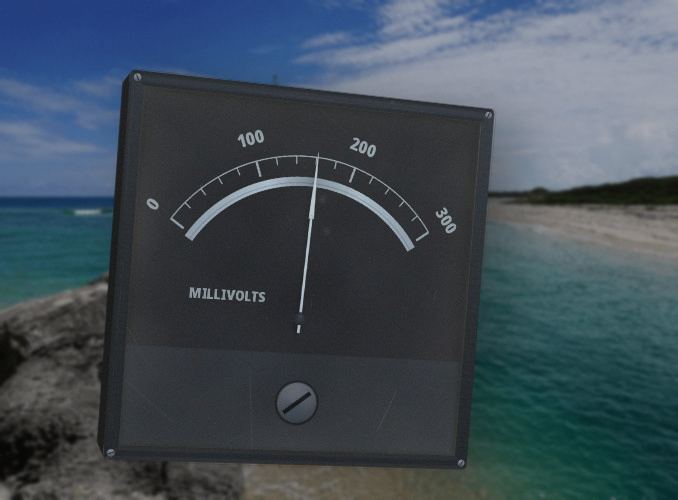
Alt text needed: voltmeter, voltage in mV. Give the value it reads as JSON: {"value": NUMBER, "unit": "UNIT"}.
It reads {"value": 160, "unit": "mV"}
